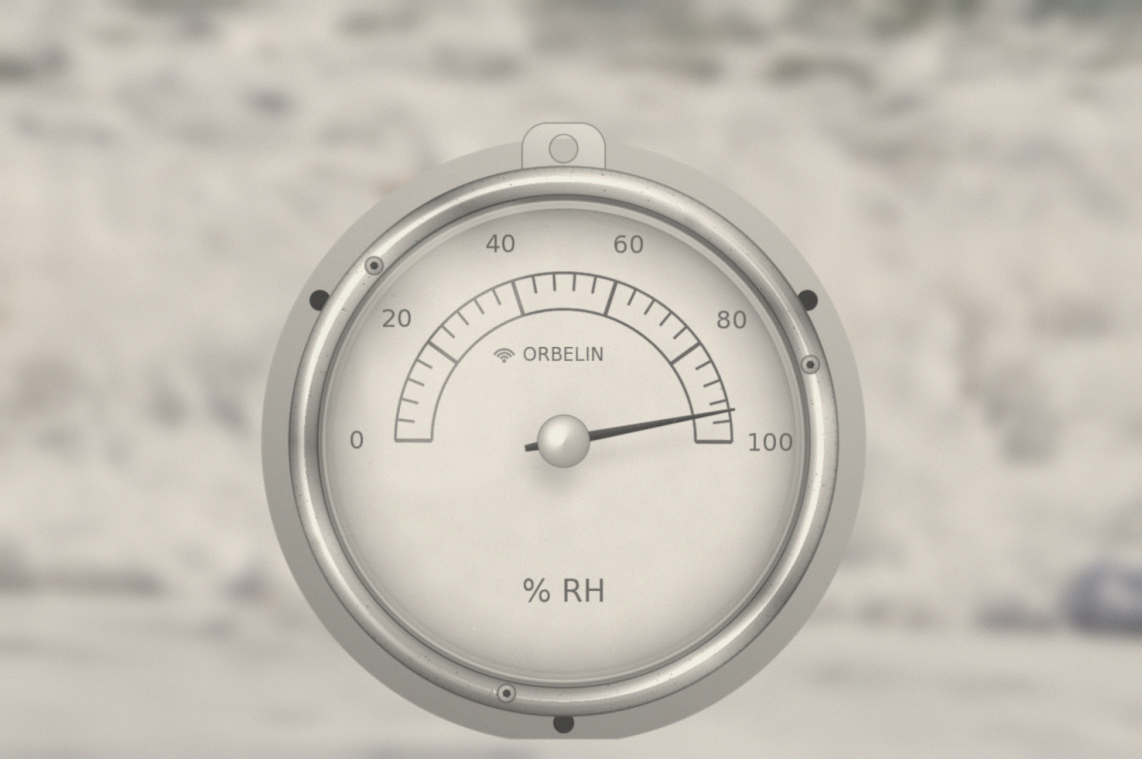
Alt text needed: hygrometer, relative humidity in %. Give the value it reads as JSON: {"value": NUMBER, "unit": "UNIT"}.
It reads {"value": 94, "unit": "%"}
